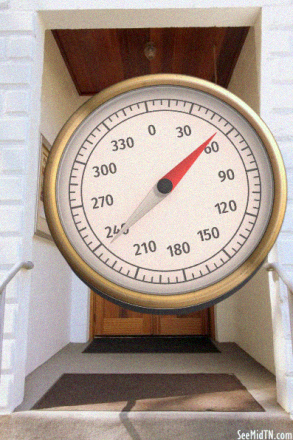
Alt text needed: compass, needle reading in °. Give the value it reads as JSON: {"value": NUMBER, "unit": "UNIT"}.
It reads {"value": 55, "unit": "°"}
